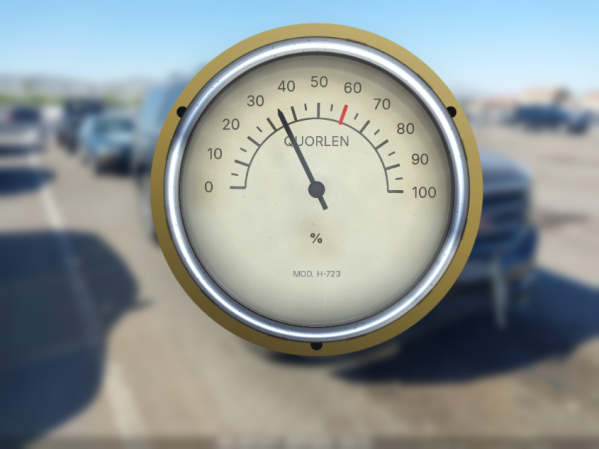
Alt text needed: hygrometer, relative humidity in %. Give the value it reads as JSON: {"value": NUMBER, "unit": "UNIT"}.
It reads {"value": 35, "unit": "%"}
